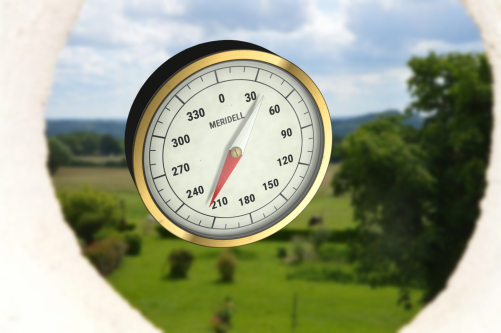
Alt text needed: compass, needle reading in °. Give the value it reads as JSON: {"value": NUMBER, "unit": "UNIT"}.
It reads {"value": 220, "unit": "°"}
